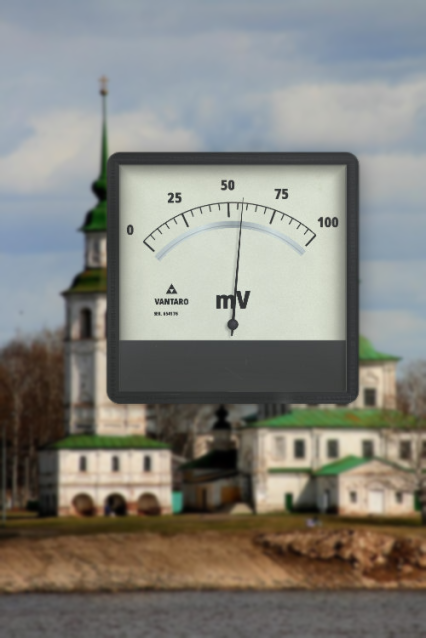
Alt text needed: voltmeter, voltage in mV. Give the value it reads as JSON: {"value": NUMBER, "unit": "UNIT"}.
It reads {"value": 57.5, "unit": "mV"}
